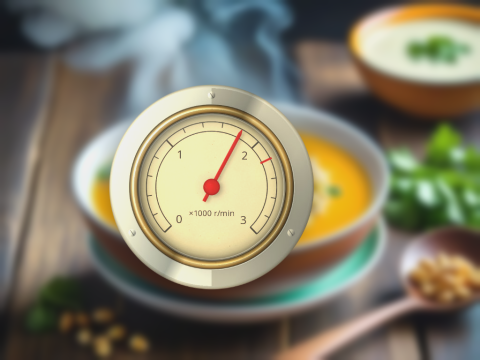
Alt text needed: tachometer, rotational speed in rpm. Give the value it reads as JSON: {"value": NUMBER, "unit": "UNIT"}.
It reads {"value": 1800, "unit": "rpm"}
